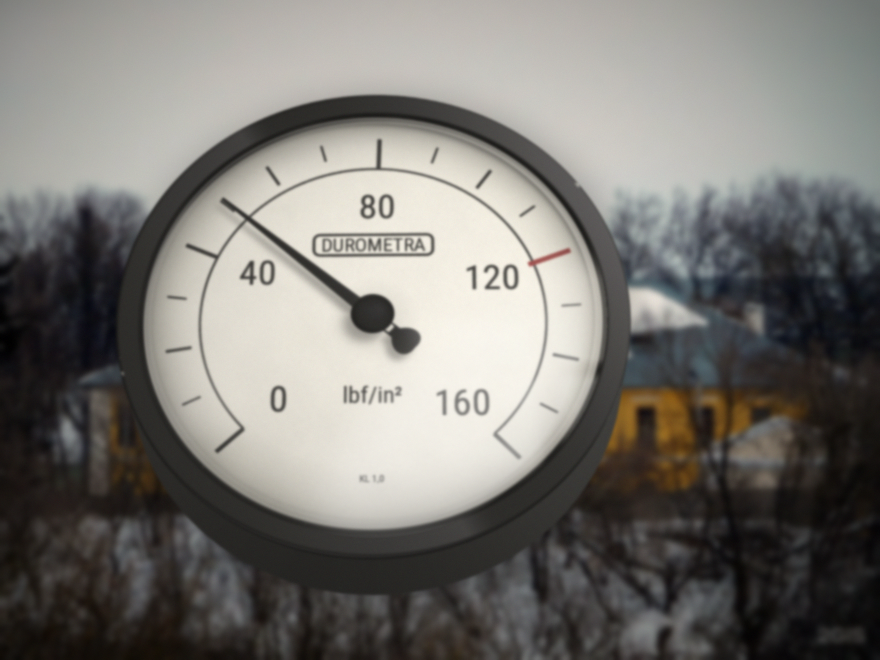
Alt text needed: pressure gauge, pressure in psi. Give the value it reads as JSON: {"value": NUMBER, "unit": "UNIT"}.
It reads {"value": 50, "unit": "psi"}
